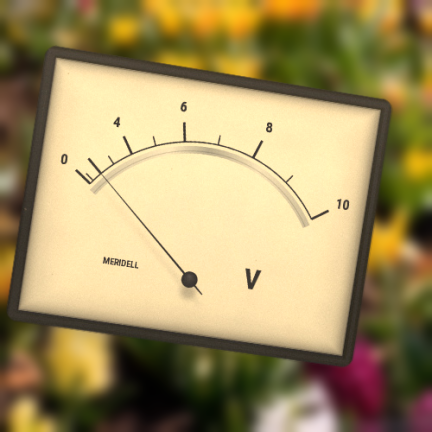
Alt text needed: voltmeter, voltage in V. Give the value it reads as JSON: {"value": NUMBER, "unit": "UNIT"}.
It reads {"value": 2, "unit": "V"}
